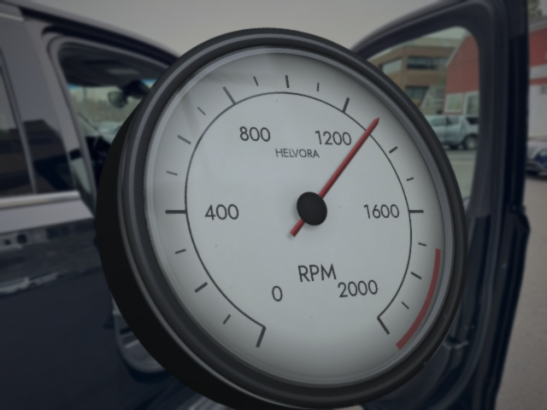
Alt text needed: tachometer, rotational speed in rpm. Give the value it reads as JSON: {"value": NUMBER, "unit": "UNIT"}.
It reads {"value": 1300, "unit": "rpm"}
